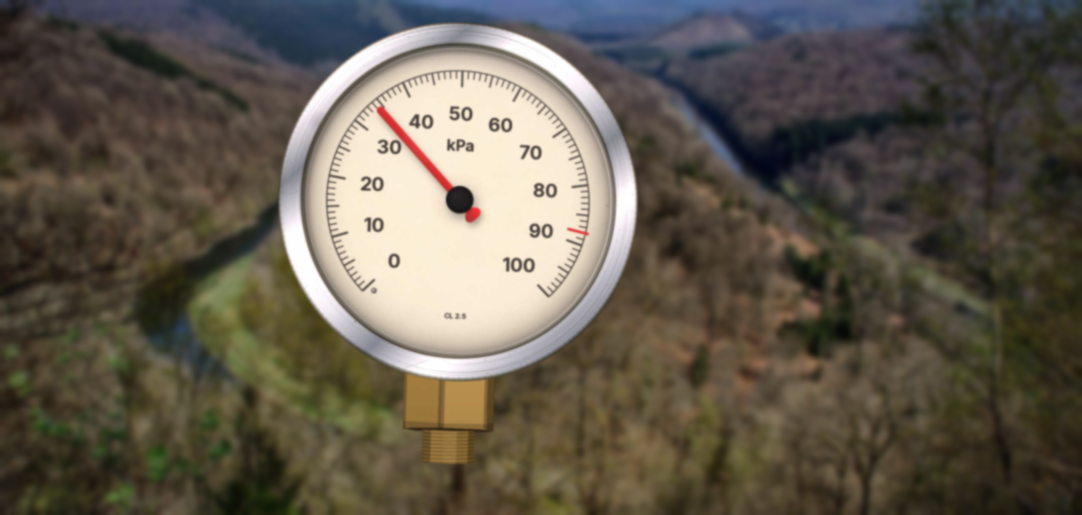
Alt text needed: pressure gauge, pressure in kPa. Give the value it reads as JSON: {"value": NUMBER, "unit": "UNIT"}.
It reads {"value": 34, "unit": "kPa"}
